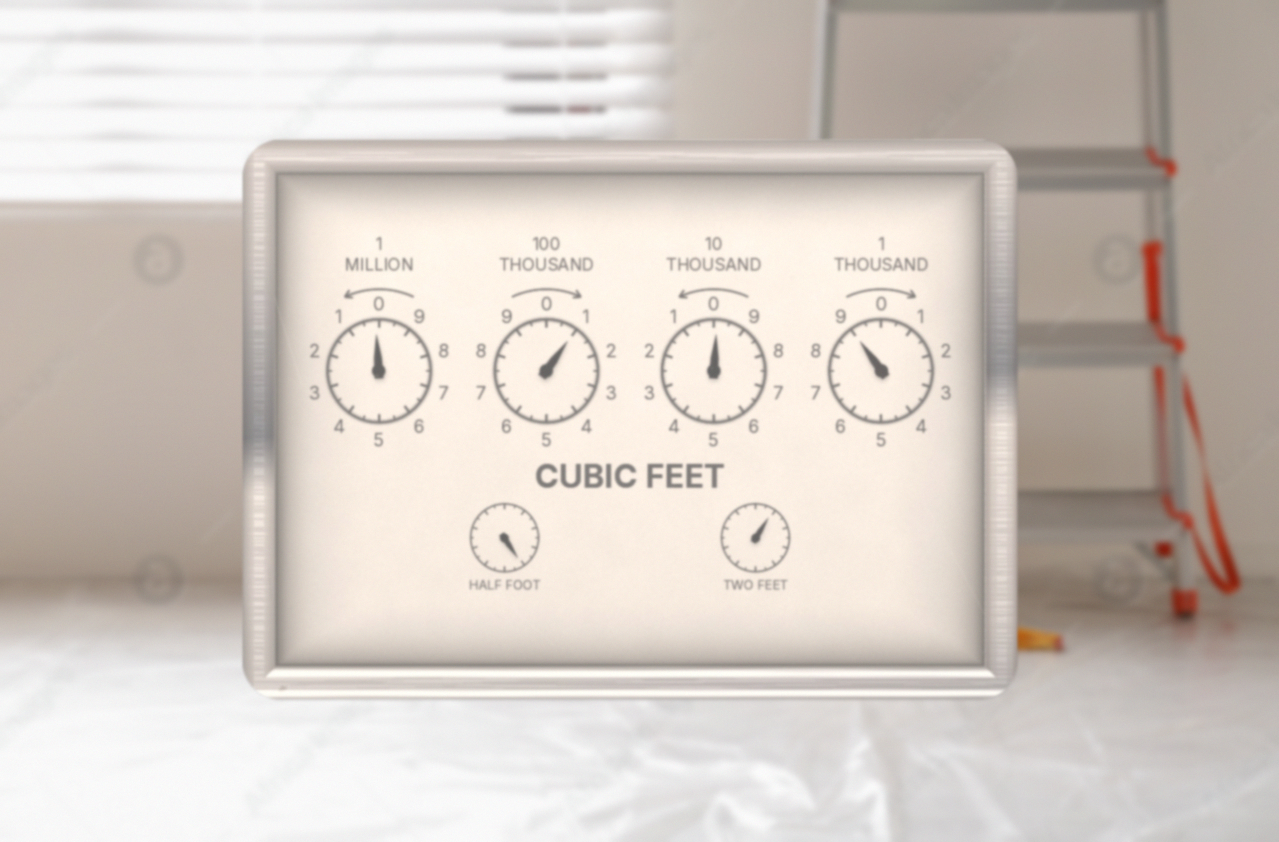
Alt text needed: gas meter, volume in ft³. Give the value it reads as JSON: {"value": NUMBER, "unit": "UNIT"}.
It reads {"value": 9900, "unit": "ft³"}
